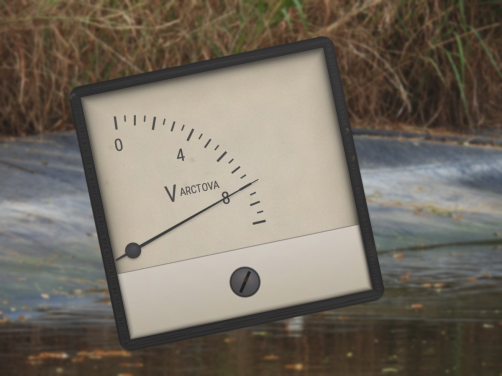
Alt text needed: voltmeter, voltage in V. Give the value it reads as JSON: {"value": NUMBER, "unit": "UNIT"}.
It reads {"value": 8, "unit": "V"}
